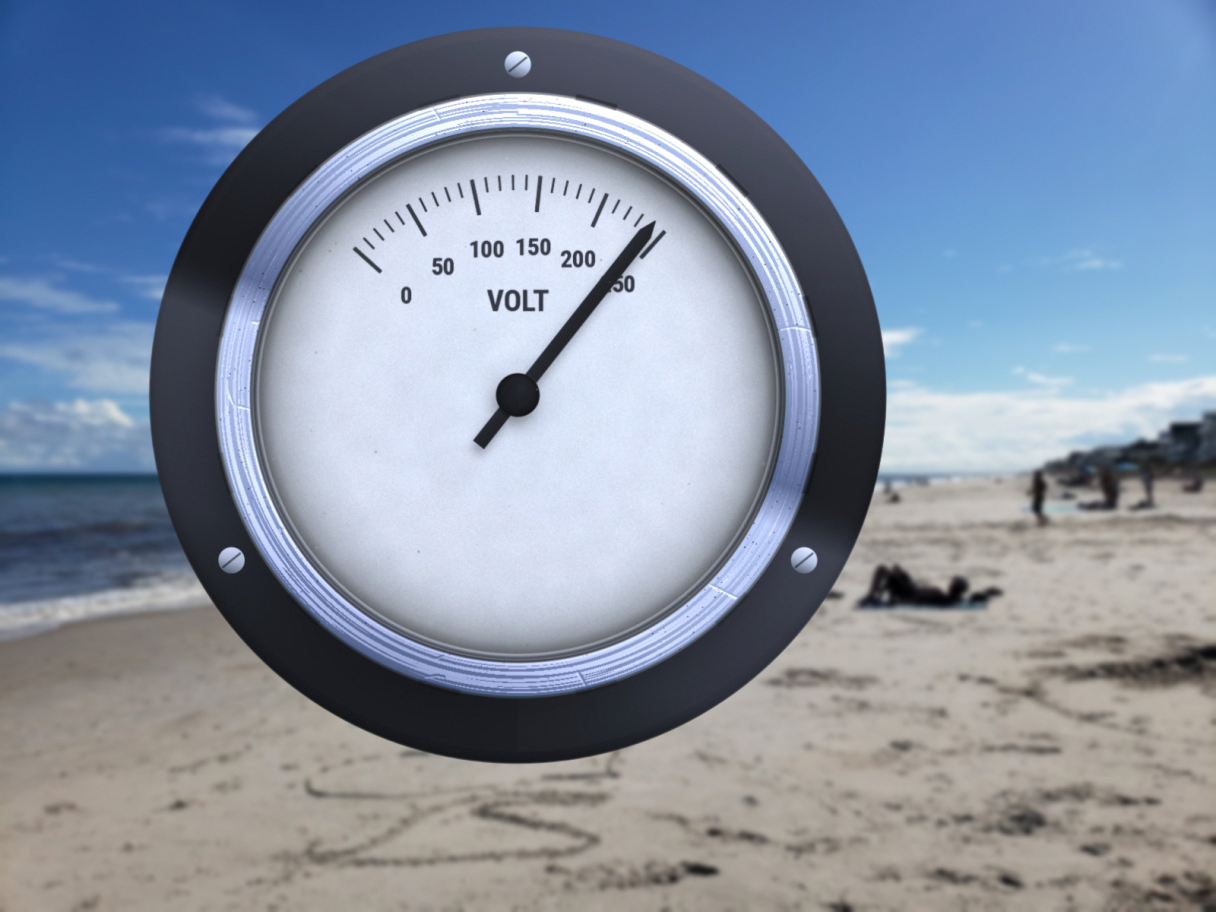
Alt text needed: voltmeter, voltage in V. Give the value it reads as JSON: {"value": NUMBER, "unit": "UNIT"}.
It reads {"value": 240, "unit": "V"}
